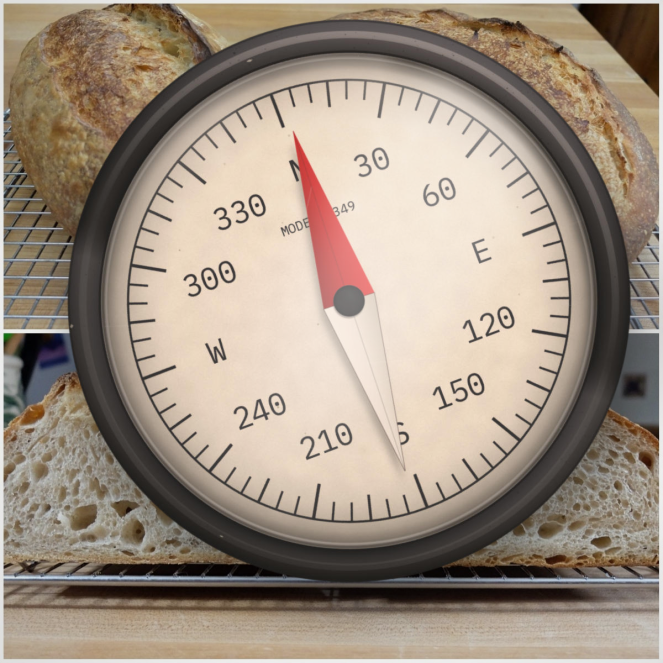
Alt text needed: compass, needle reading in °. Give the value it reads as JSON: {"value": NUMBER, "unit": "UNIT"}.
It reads {"value": 2.5, "unit": "°"}
